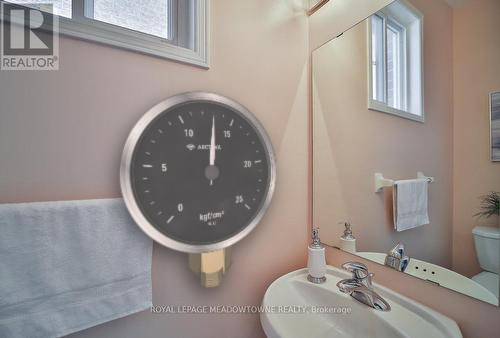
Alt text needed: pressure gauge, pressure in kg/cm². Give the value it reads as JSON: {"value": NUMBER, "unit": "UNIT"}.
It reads {"value": 13, "unit": "kg/cm²"}
